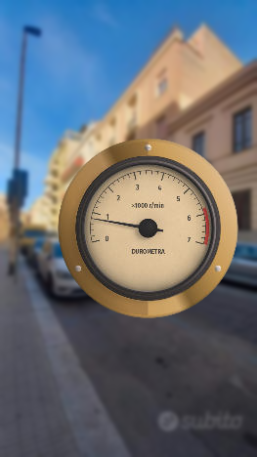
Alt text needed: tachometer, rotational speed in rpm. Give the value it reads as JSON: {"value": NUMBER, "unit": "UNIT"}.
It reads {"value": 800, "unit": "rpm"}
